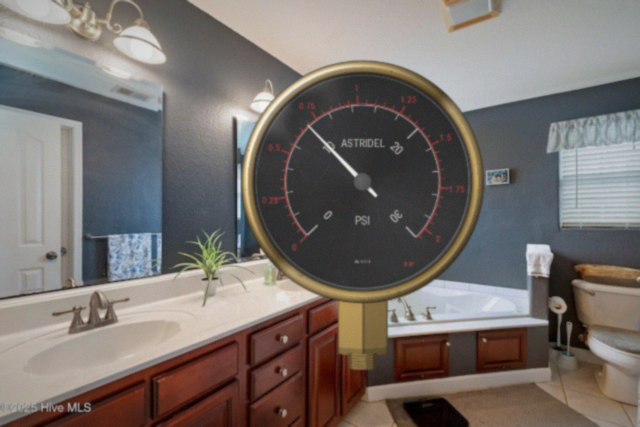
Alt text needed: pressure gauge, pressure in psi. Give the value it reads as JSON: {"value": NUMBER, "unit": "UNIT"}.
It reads {"value": 10, "unit": "psi"}
